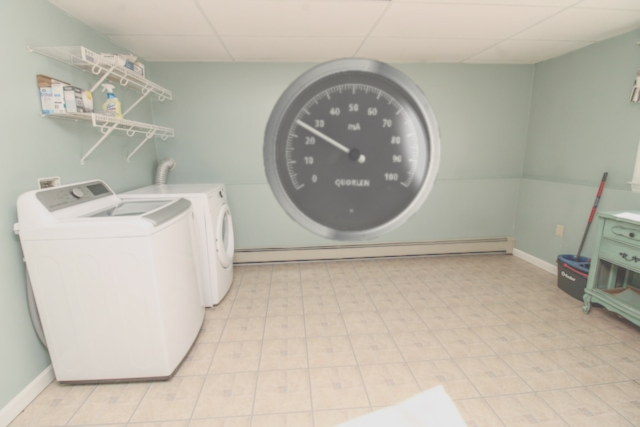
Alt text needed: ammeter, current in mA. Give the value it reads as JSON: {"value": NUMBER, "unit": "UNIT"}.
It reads {"value": 25, "unit": "mA"}
